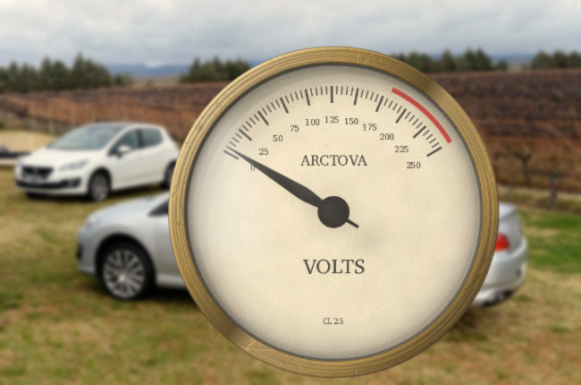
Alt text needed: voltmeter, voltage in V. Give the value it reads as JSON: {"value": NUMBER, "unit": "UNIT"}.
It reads {"value": 5, "unit": "V"}
